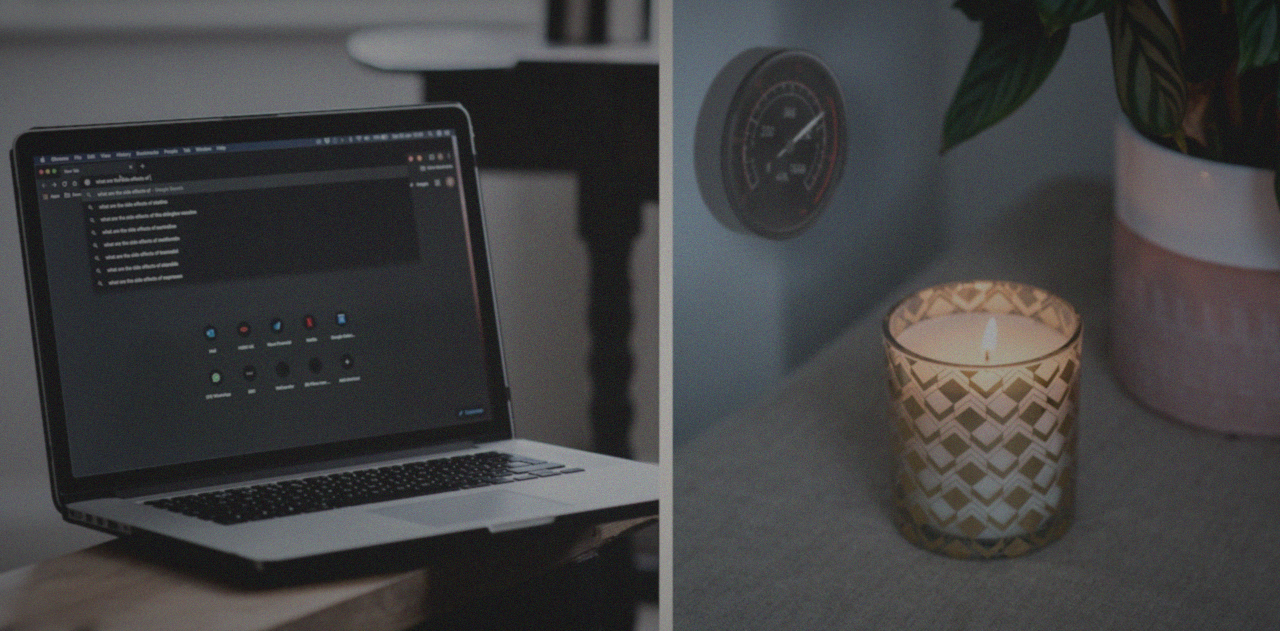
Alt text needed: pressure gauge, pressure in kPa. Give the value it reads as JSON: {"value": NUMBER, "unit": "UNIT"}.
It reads {"value": 700, "unit": "kPa"}
